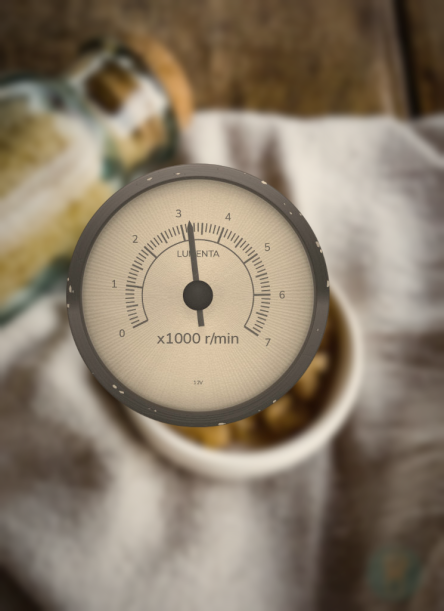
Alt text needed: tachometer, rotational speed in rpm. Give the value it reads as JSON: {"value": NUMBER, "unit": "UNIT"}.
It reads {"value": 3200, "unit": "rpm"}
